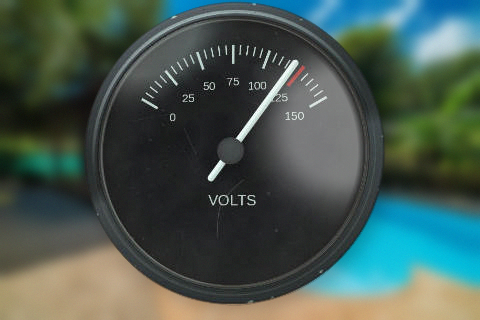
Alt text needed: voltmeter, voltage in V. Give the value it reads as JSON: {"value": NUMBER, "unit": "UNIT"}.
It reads {"value": 120, "unit": "V"}
